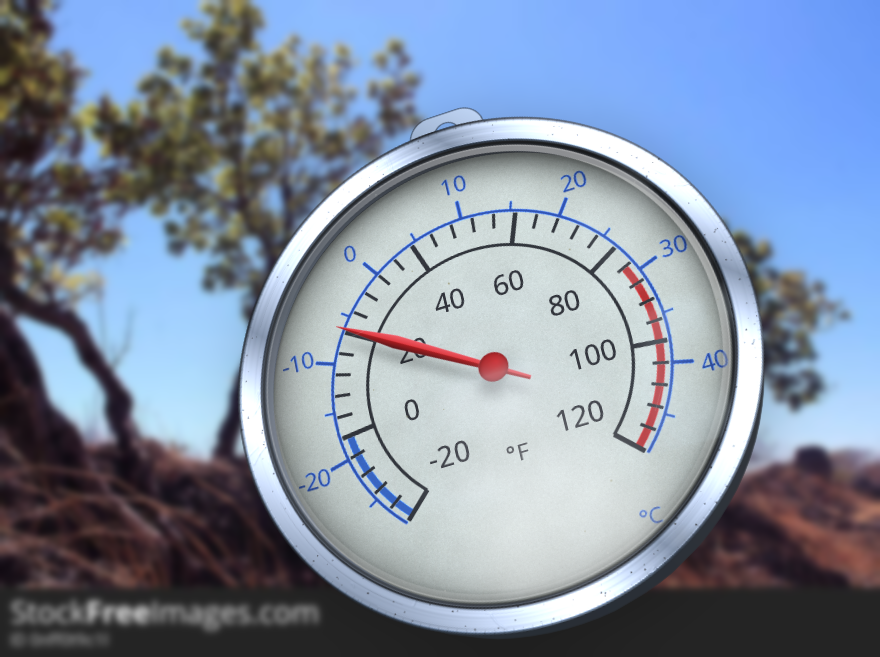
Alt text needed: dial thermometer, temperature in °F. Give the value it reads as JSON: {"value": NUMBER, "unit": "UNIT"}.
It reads {"value": 20, "unit": "°F"}
